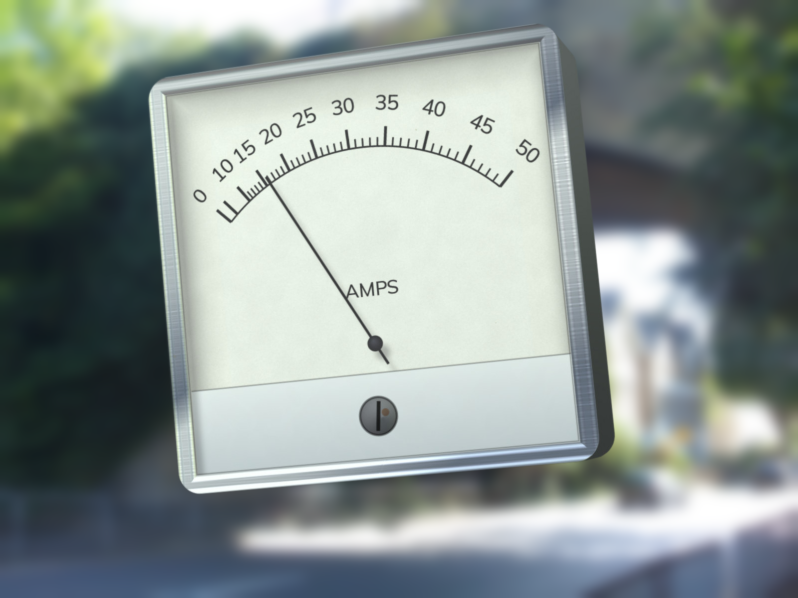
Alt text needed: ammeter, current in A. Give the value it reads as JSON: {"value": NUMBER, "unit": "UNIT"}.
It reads {"value": 16, "unit": "A"}
